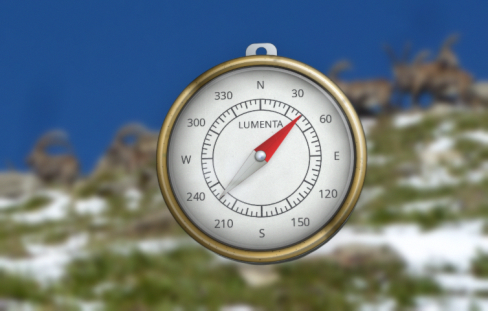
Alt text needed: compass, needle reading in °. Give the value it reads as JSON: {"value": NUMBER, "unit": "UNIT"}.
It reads {"value": 45, "unit": "°"}
